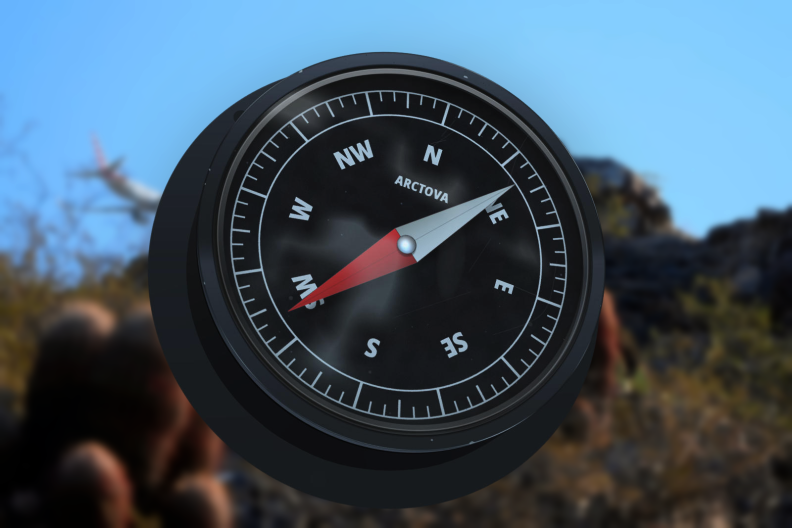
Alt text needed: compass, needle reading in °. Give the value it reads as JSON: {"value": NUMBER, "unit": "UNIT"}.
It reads {"value": 220, "unit": "°"}
